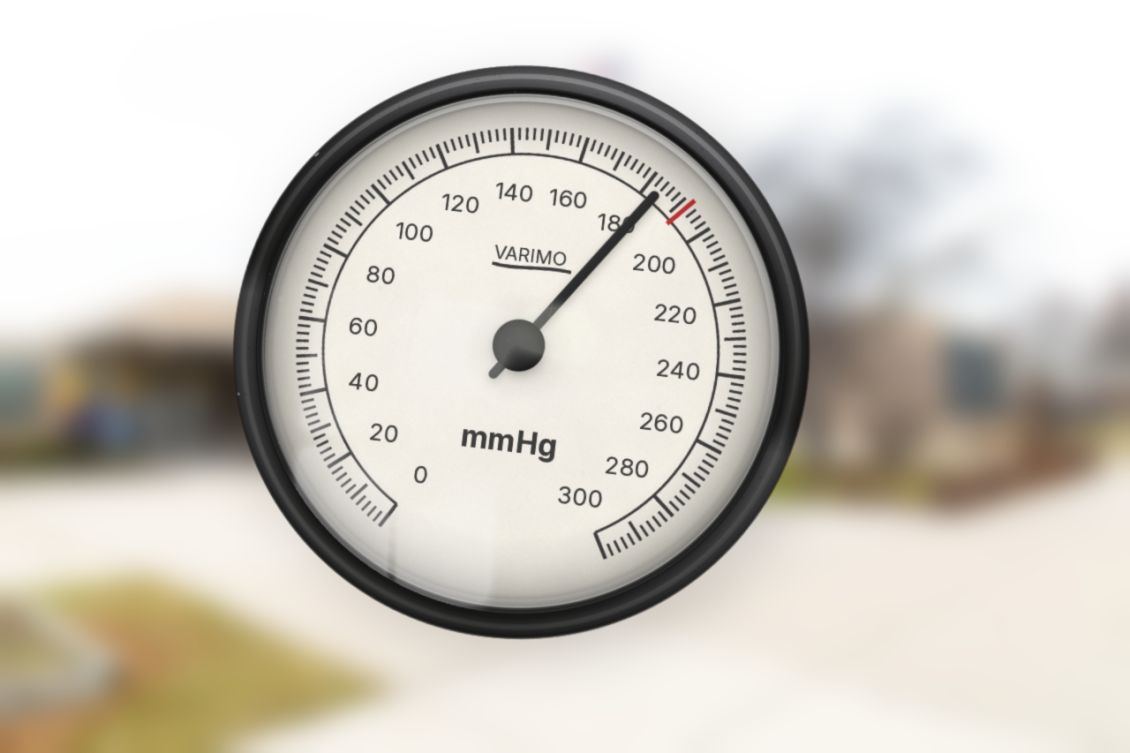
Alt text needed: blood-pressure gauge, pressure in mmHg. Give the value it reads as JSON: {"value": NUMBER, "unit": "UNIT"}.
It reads {"value": 184, "unit": "mmHg"}
